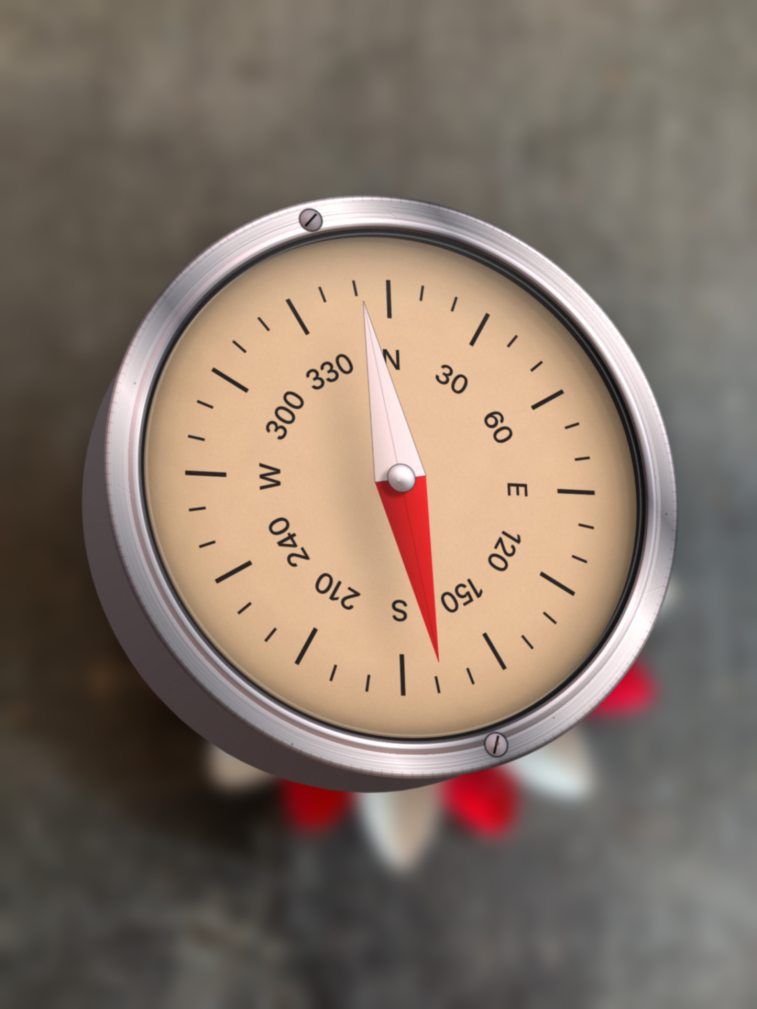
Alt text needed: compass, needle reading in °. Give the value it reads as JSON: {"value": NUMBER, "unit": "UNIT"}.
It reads {"value": 170, "unit": "°"}
